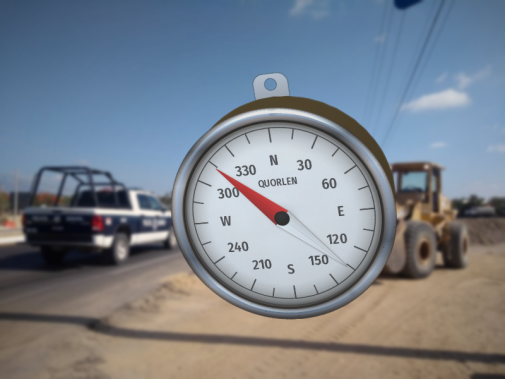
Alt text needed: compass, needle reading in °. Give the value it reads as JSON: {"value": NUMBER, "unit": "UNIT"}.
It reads {"value": 315, "unit": "°"}
